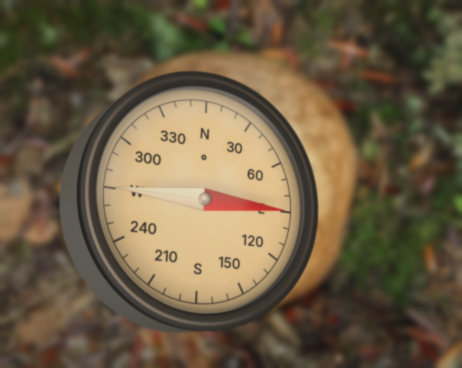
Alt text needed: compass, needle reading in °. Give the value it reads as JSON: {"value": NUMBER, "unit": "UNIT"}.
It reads {"value": 90, "unit": "°"}
